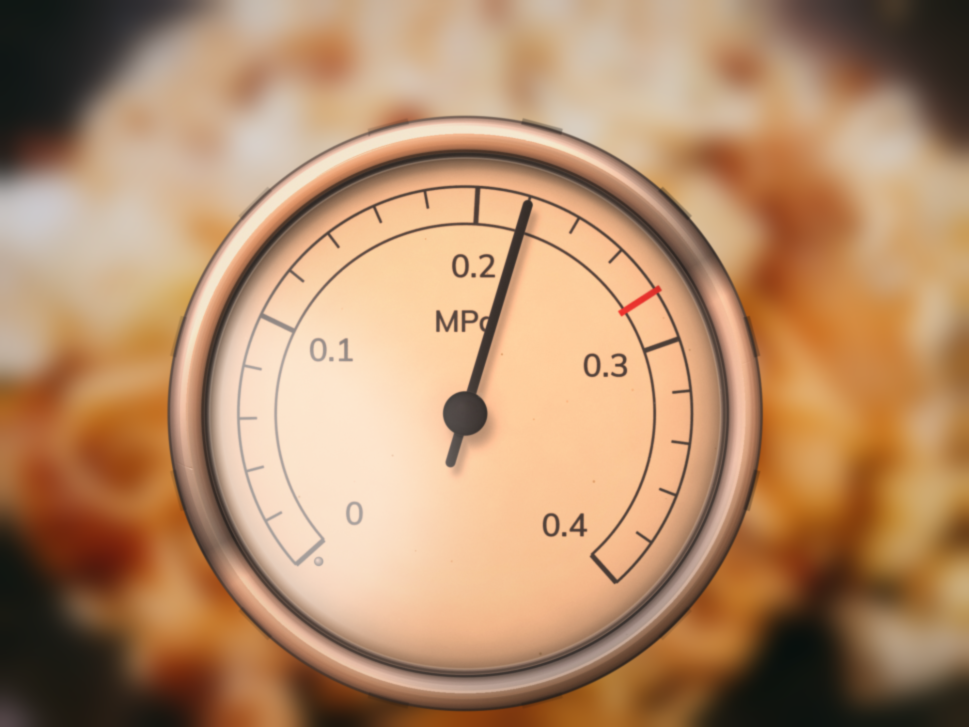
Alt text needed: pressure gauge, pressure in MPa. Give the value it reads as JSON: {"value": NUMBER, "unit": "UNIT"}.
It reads {"value": 0.22, "unit": "MPa"}
